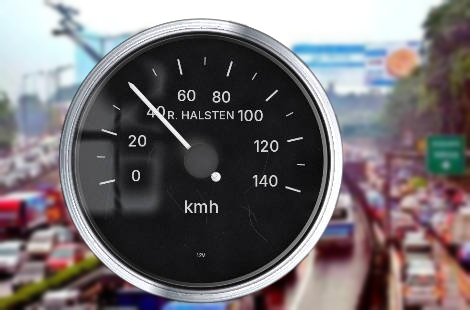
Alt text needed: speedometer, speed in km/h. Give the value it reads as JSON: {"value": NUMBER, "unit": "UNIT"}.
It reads {"value": 40, "unit": "km/h"}
